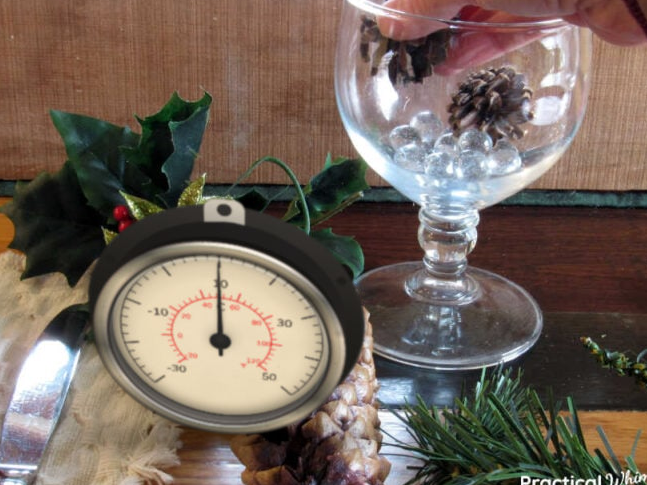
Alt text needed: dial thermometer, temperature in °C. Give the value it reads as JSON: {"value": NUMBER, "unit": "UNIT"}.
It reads {"value": 10, "unit": "°C"}
